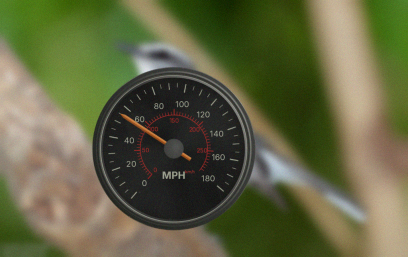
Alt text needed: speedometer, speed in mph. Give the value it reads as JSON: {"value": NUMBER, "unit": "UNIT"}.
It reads {"value": 55, "unit": "mph"}
